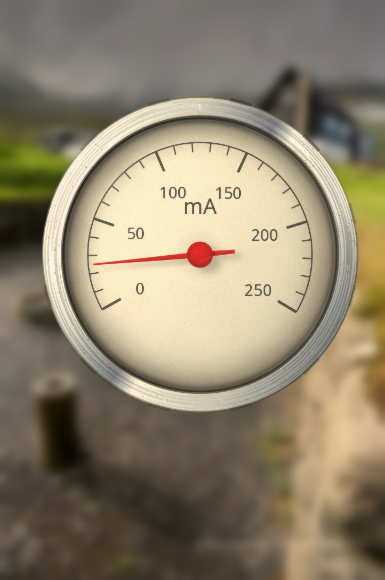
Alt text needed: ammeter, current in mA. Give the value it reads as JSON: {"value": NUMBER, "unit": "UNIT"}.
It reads {"value": 25, "unit": "mA"}
